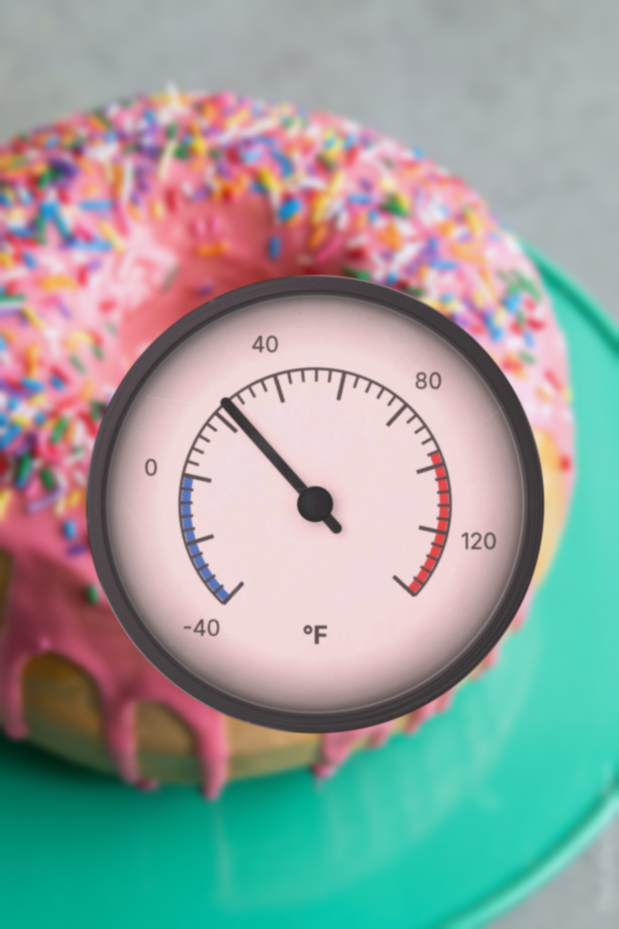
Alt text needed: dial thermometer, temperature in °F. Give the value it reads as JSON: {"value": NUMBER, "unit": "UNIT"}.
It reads {"value": 24, "unit": "°F"}
